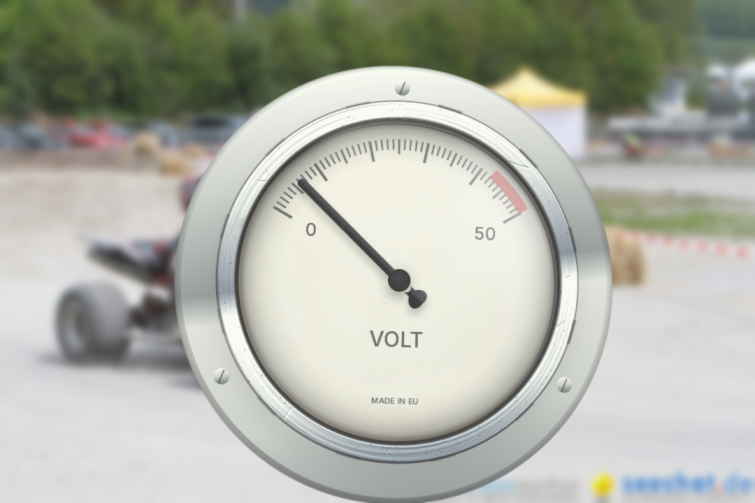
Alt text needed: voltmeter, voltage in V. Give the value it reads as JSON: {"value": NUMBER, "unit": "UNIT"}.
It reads {"value": 6, "unit": "V"}
